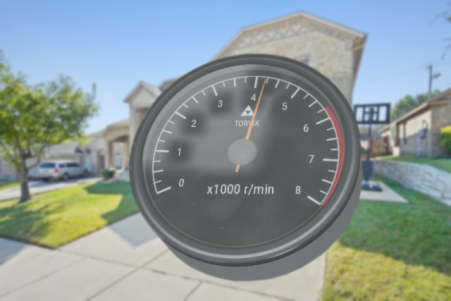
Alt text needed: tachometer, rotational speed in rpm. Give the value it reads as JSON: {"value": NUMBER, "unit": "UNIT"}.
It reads {"value": 4250, "unit": "rpm"}
